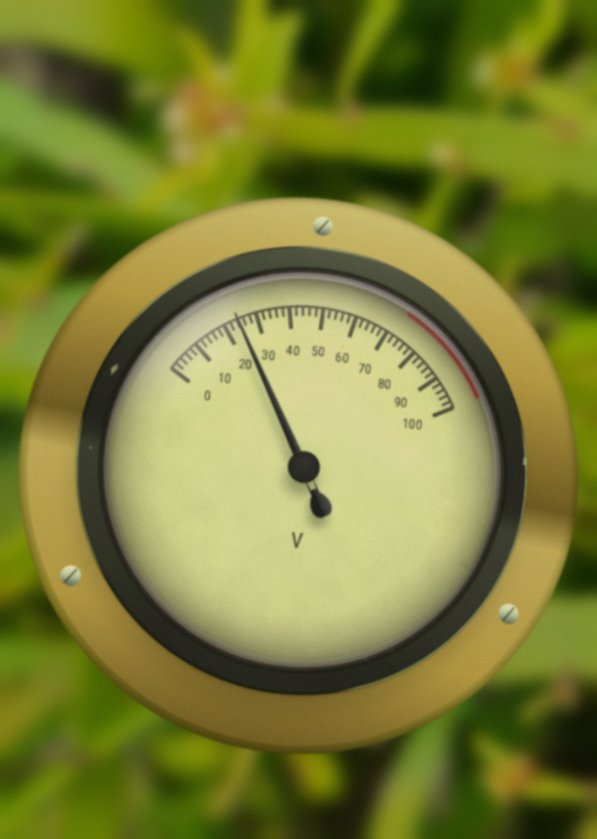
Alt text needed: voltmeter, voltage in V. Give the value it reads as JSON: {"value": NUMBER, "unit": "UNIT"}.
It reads {"value": 24, "unit": "V"}
